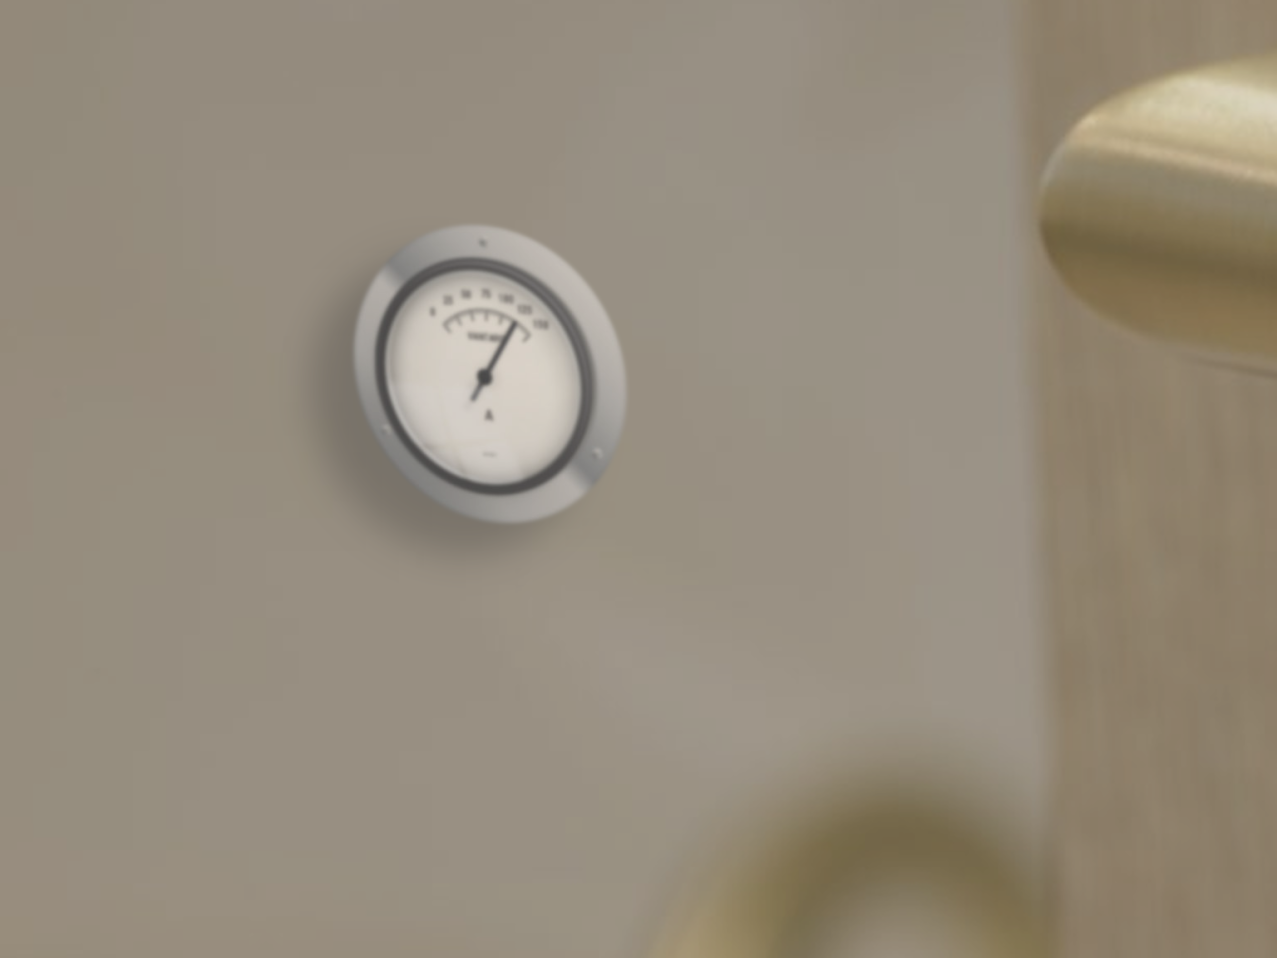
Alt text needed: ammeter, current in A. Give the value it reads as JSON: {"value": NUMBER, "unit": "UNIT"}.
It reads {"value": 125, "unit": "A"}
